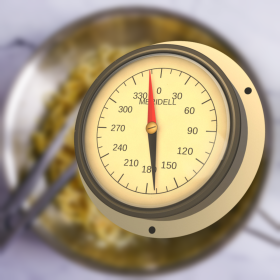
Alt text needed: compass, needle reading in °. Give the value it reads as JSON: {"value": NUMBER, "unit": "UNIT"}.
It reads {"value": 350, "unit": "°"}
